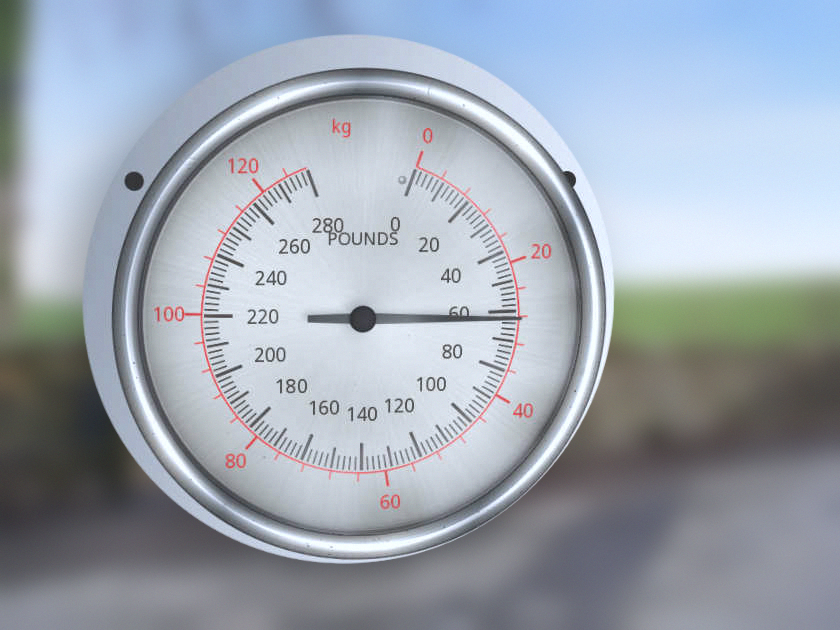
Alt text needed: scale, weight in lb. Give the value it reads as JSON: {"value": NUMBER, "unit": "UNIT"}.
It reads {"value": 62, "unit": "lb"}
